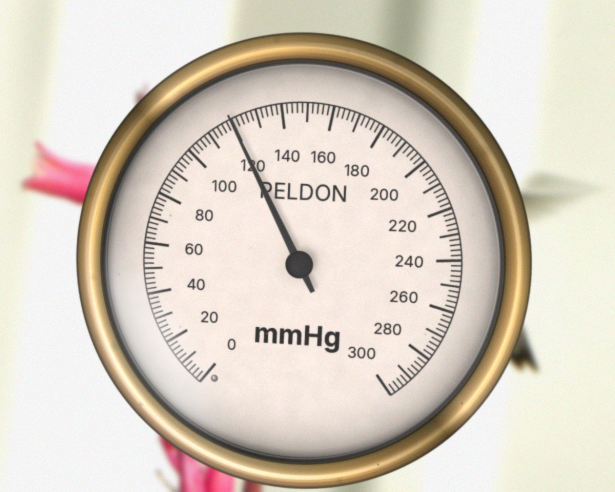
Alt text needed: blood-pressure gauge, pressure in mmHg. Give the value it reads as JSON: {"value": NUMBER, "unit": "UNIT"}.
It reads {"value": 120, "unit": "mmHg"}
